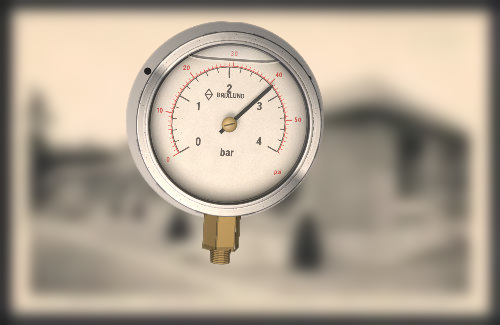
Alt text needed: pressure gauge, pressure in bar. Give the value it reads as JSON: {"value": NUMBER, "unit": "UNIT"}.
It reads {"value": 2.8, "unit": "bar"}
